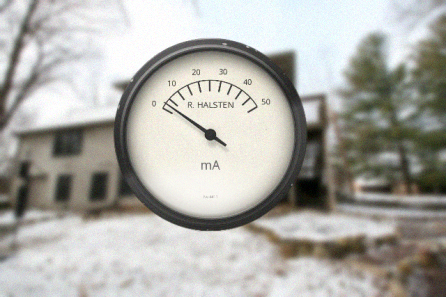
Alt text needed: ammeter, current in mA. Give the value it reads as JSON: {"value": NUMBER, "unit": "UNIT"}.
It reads {"value": 2.5, "unit": "mA"}
